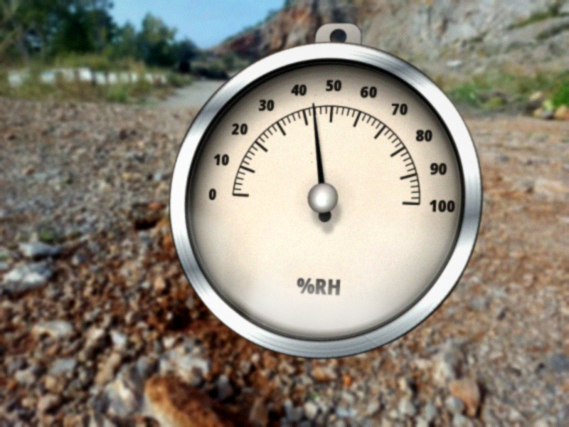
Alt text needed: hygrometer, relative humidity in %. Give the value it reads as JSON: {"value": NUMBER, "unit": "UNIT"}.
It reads {"value": 44, "unit": "%"}
